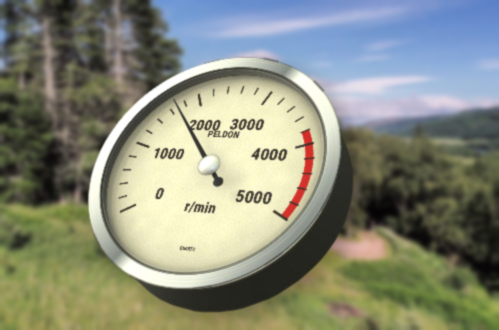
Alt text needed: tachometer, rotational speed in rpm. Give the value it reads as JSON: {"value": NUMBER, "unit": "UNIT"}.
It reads {"value": 1700, "unit": "rpm"}
